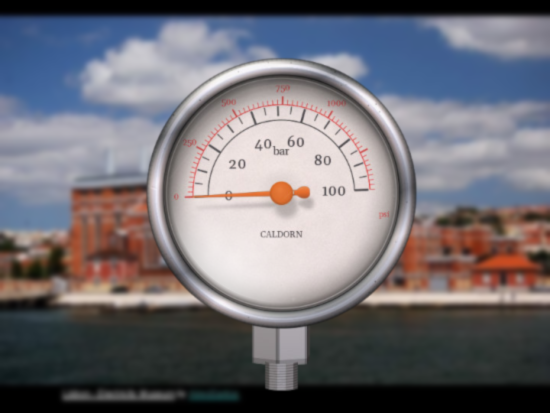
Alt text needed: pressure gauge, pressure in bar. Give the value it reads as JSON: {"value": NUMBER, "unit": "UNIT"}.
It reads {"value": 0, "unit": "bar"}
